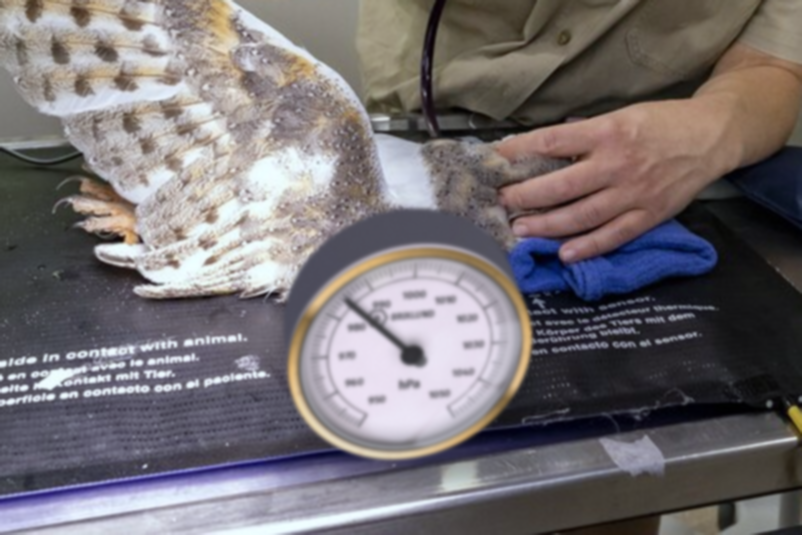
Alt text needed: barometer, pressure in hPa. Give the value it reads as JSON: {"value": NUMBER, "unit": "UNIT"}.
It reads {"value": 985, "unit": "hPa"}
